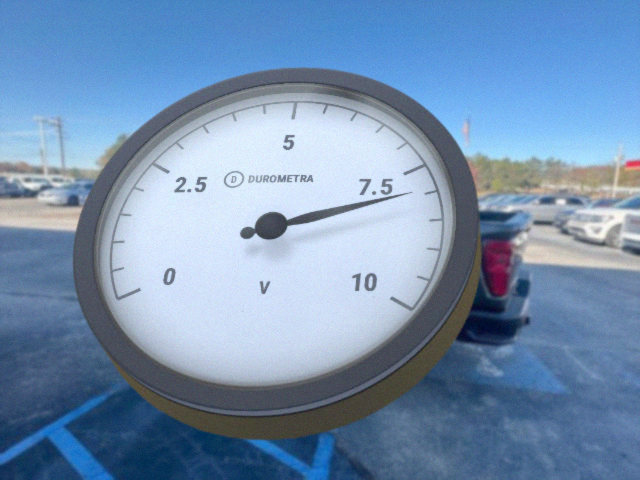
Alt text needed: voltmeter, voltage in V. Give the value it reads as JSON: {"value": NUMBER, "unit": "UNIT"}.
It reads {"value": 8, "unit": "V"}
